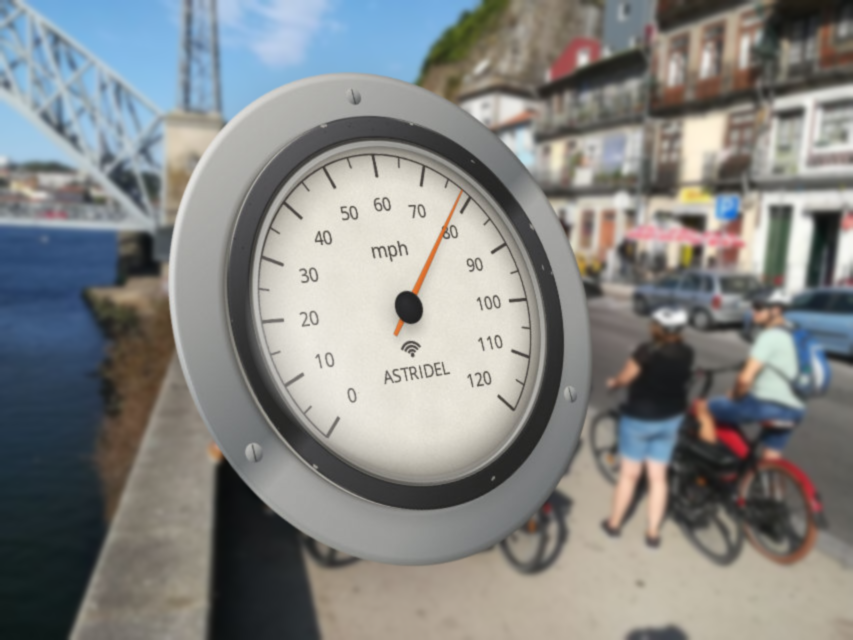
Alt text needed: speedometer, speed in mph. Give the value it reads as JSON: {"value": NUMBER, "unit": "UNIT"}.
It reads {"value": 77.5, "unit": "mph"}
